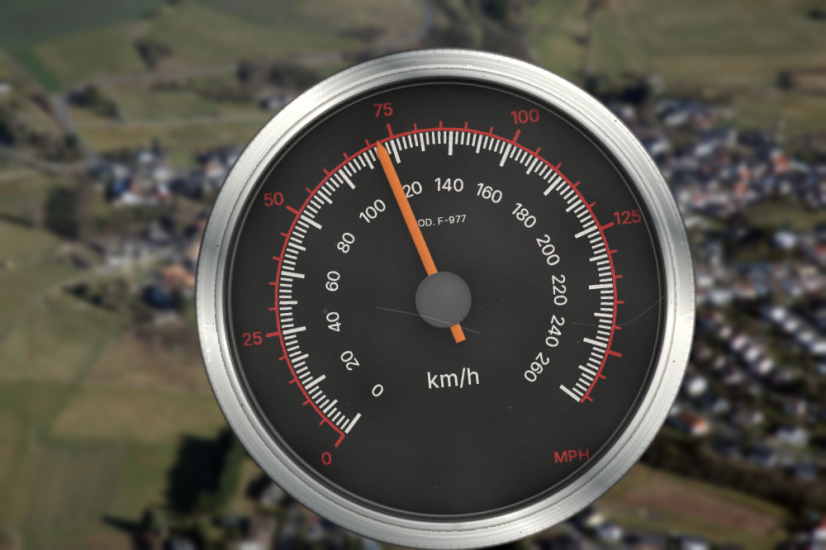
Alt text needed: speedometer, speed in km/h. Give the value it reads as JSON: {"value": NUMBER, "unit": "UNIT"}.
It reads {"value": 116, "unit": "km/h"}
